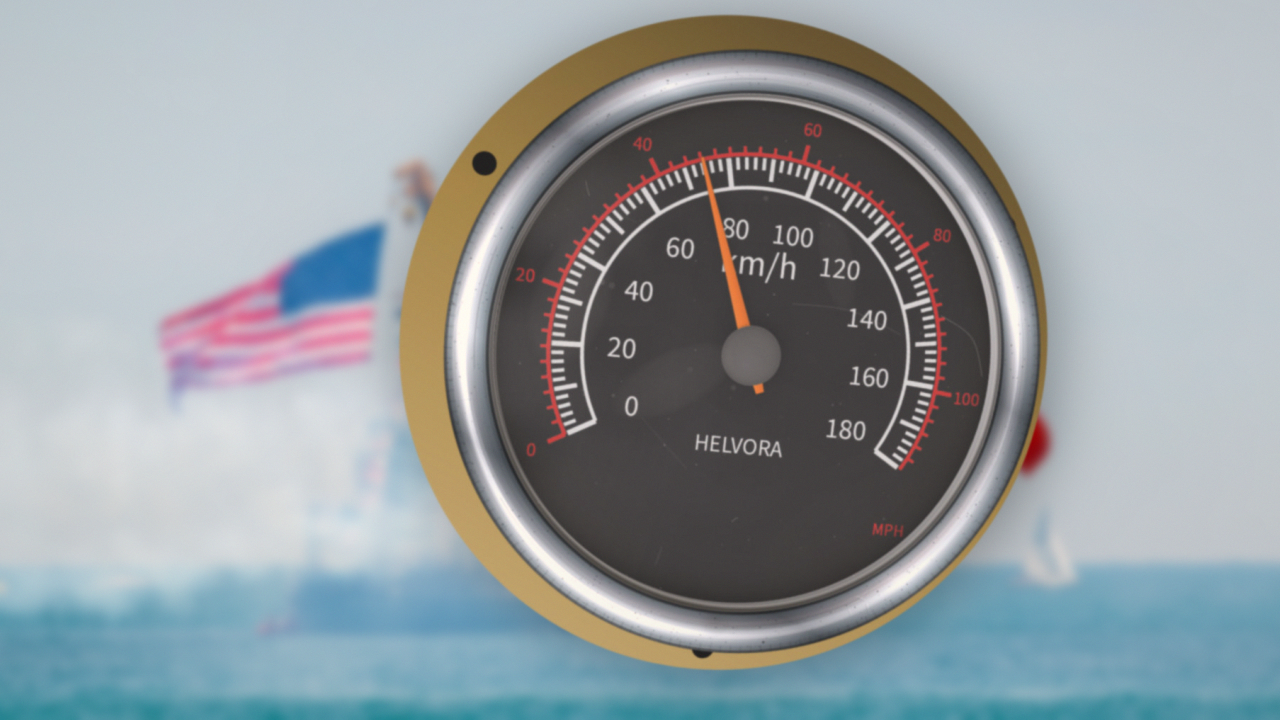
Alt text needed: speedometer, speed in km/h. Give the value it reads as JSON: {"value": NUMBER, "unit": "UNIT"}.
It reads {"value": 74, "unit": "km/h"}
